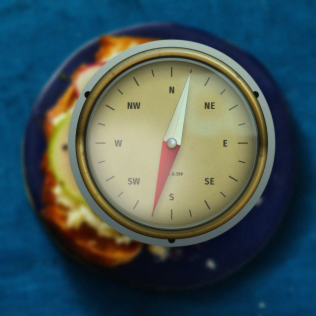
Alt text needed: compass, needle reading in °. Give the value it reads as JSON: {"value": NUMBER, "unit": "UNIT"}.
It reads {"value": 195, "unit": "°"}
